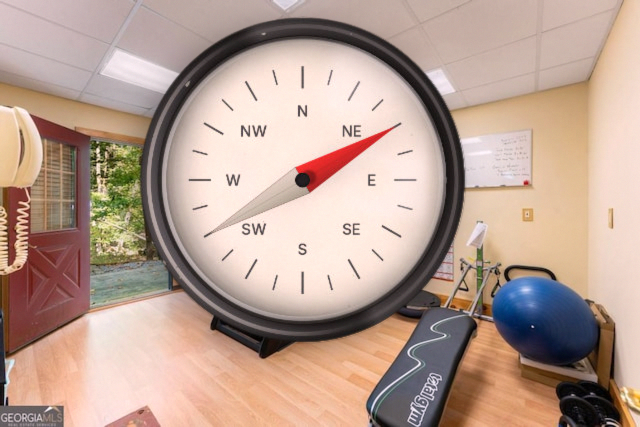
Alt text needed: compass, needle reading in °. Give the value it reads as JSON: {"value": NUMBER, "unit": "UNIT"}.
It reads {"value": 60, "unit": "°"}
